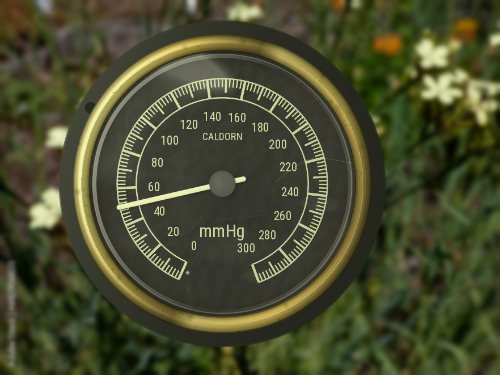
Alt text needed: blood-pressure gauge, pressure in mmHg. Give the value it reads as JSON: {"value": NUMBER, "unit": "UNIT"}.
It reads {"value": 50, "unit": "mmHg"}
